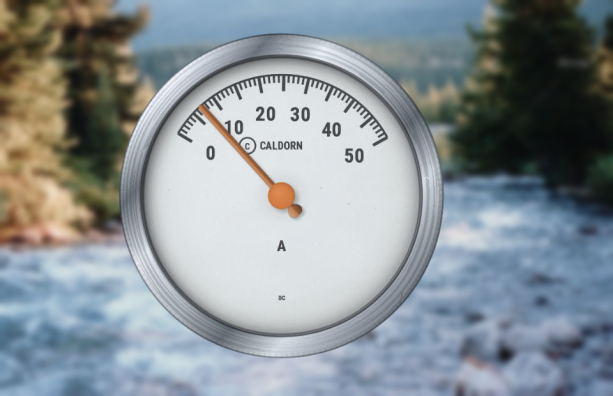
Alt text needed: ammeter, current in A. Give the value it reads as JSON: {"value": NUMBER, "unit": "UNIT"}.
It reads {"value": 7, "unit": "A"}
